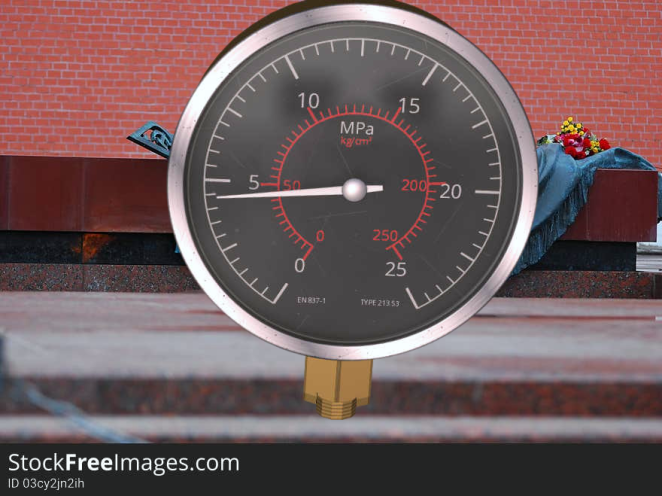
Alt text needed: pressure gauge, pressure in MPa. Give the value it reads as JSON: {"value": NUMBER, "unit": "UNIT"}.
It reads {"value": 4.5, "unit": "MPa"}
